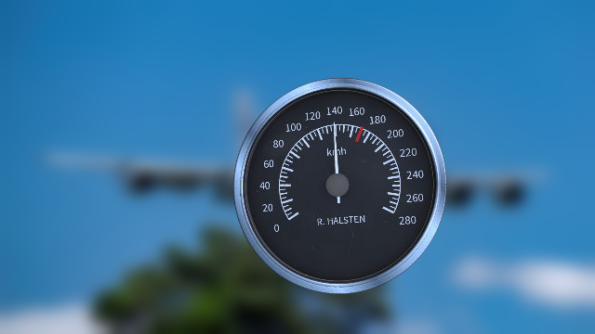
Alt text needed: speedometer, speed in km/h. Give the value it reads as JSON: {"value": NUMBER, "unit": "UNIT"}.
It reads {"value": 140, "unit": "km/h"}
